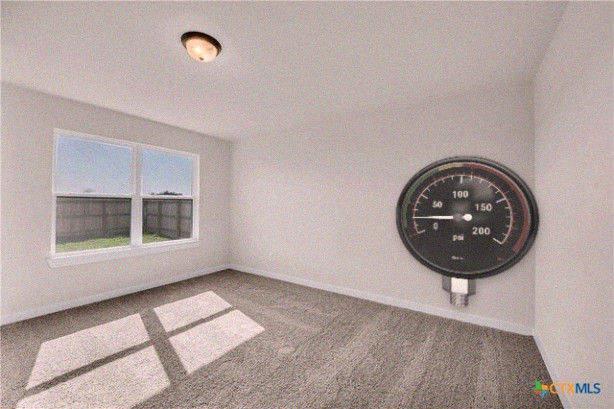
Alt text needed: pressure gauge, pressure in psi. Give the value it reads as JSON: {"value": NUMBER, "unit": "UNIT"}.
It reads {"value": 20, "unit": "psi"}
